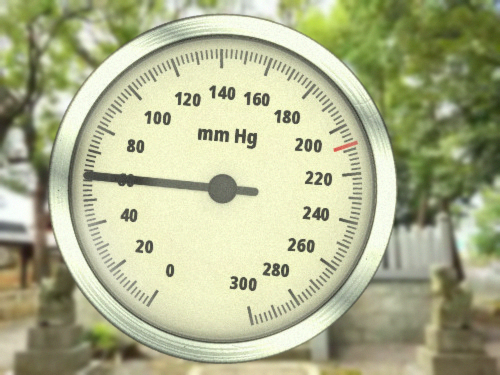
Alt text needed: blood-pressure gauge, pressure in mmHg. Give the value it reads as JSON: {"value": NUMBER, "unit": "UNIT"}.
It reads {"value": 60, "unit": "mmHg"}
